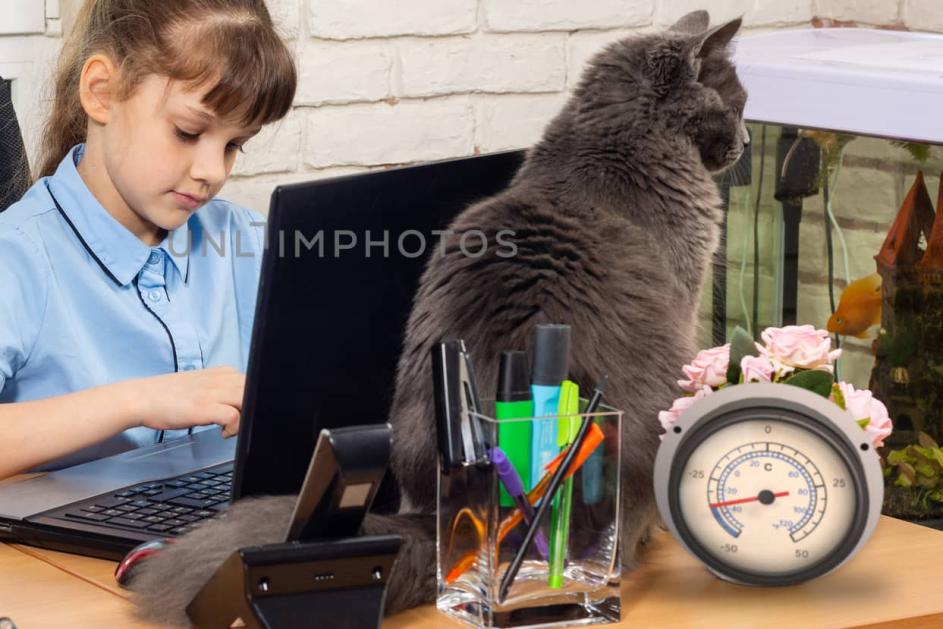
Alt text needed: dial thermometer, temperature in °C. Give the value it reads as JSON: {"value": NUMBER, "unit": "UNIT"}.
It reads {"value": -35, "unit": "°C"}
